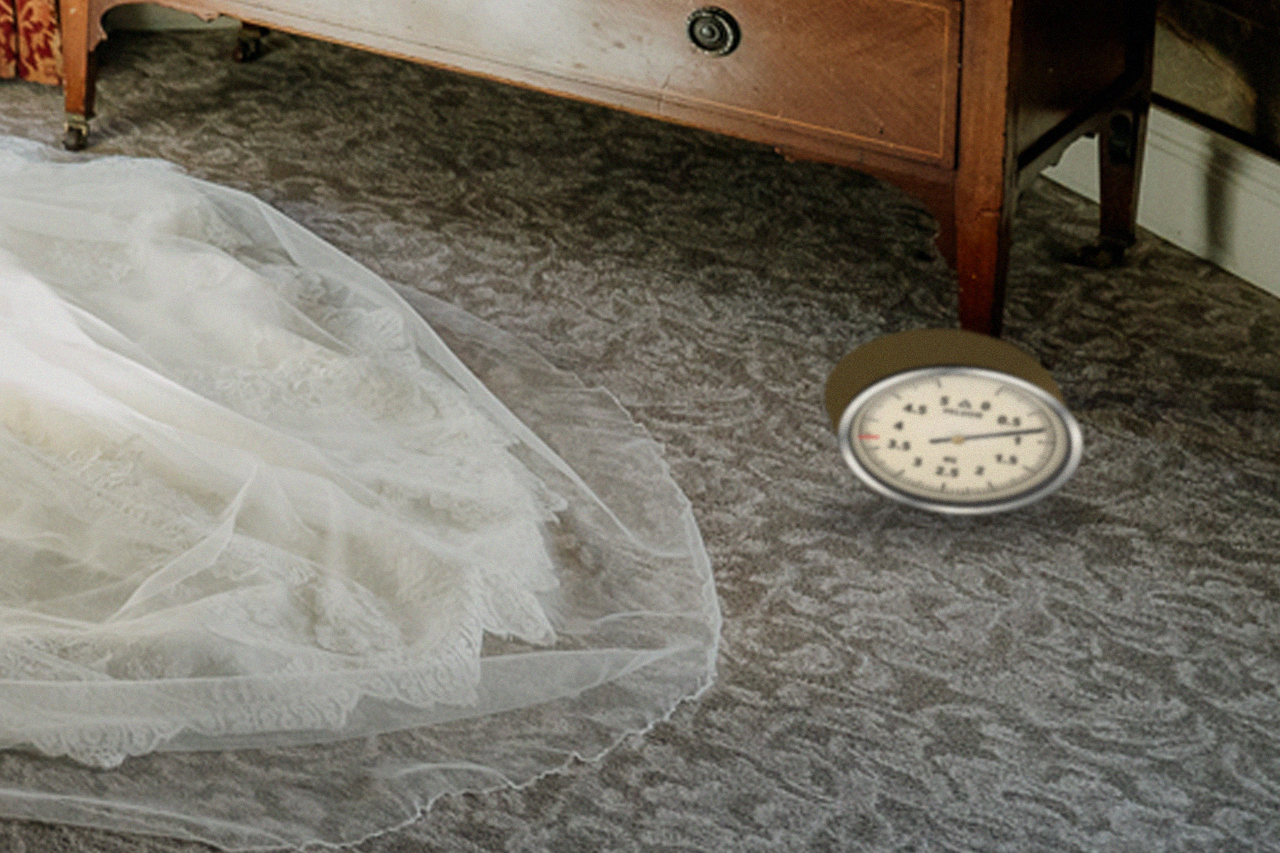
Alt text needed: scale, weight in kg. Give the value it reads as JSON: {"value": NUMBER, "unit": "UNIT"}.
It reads {"value": 0.75, "unit": "kg"}
